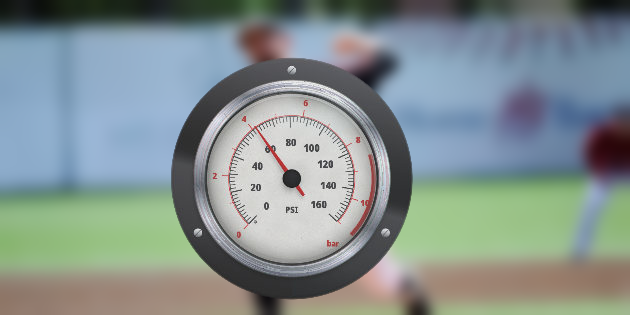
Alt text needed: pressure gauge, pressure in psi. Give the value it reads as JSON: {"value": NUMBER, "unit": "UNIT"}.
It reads {"value": 60, "unit": "psi"}
